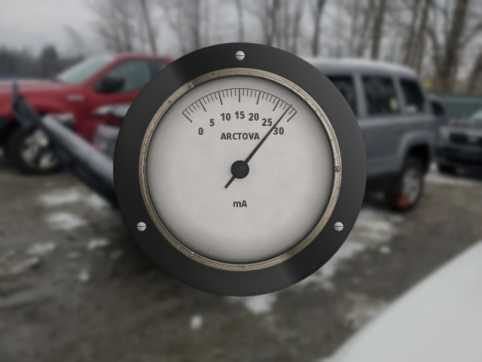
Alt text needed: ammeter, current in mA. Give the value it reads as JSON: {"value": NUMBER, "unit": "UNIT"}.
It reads {"value": 28, "unit": "mA"}
